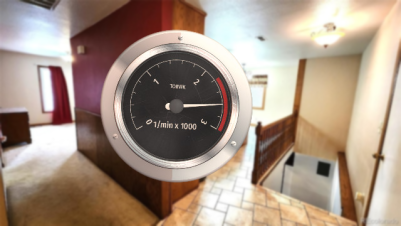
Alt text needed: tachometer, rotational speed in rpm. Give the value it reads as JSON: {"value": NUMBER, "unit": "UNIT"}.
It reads {"value": 2600, "unit": "rpm"}
